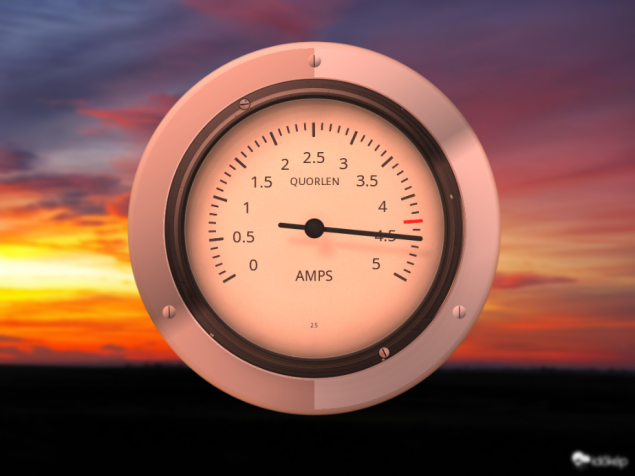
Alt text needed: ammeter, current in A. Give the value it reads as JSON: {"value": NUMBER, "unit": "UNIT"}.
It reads {"value": 4.5, "unit": "A"}
